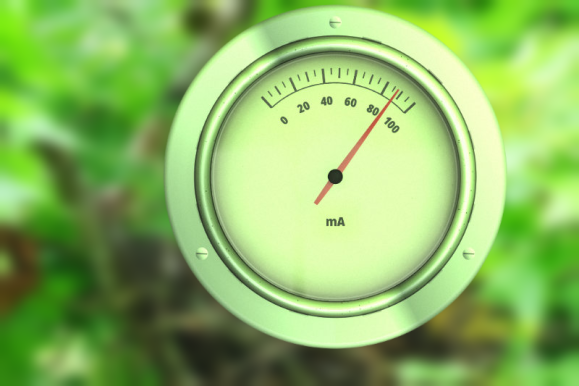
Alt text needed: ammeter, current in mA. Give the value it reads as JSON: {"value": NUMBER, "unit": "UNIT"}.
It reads {"value": 87.5, "unit": "mA"}
